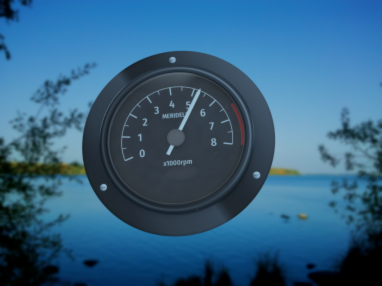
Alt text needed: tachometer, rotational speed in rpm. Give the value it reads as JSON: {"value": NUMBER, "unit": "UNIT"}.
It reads {"value": 5250, "unit": "rpm"}
